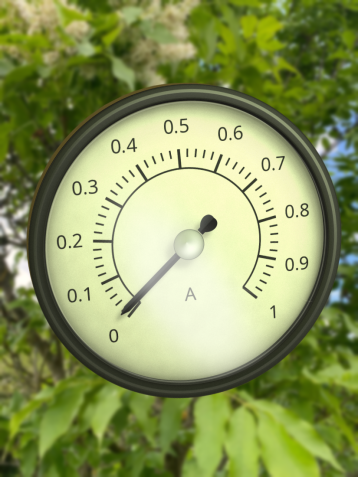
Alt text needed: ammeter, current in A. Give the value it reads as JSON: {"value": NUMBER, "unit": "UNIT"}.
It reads {"value": 0.02, "unit": "A"}
